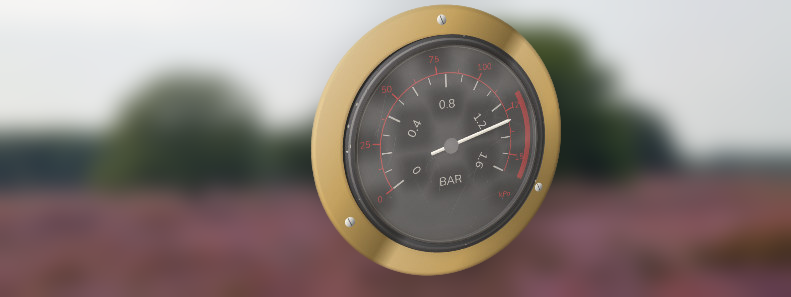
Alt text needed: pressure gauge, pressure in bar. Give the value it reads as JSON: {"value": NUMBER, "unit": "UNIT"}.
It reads {"value": 1.3, "unit": "bar"}
